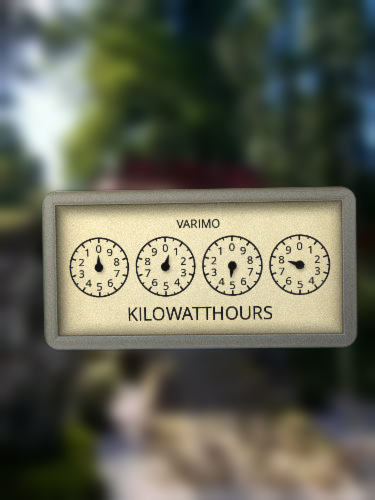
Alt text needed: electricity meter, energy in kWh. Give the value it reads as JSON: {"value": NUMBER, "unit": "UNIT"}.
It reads {"value": 48, "unit": "kWh"}
